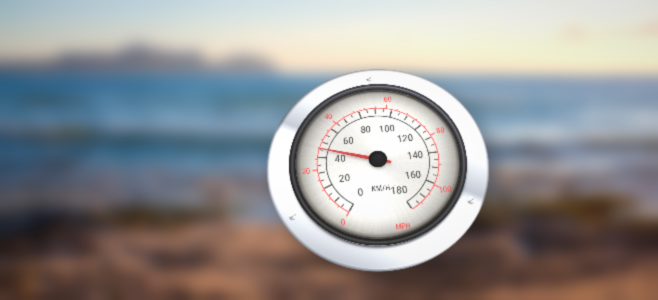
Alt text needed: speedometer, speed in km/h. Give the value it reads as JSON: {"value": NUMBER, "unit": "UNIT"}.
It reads {"value": 45, "unit": "km/h"}
